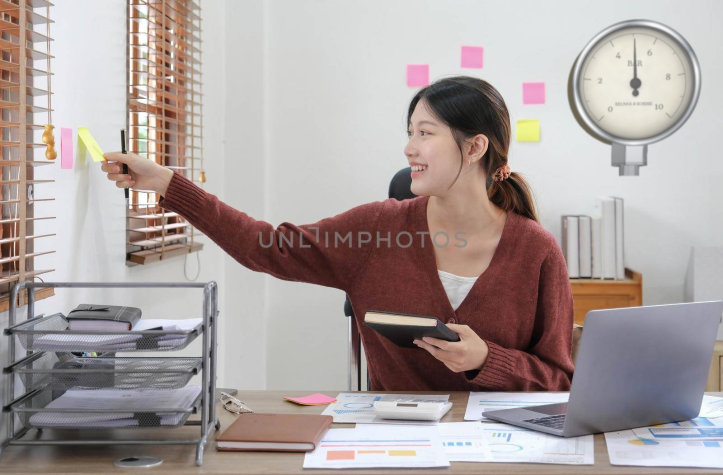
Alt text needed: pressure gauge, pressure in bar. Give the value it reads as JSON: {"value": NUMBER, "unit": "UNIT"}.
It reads {"value": 5, "unit": "bar"}
